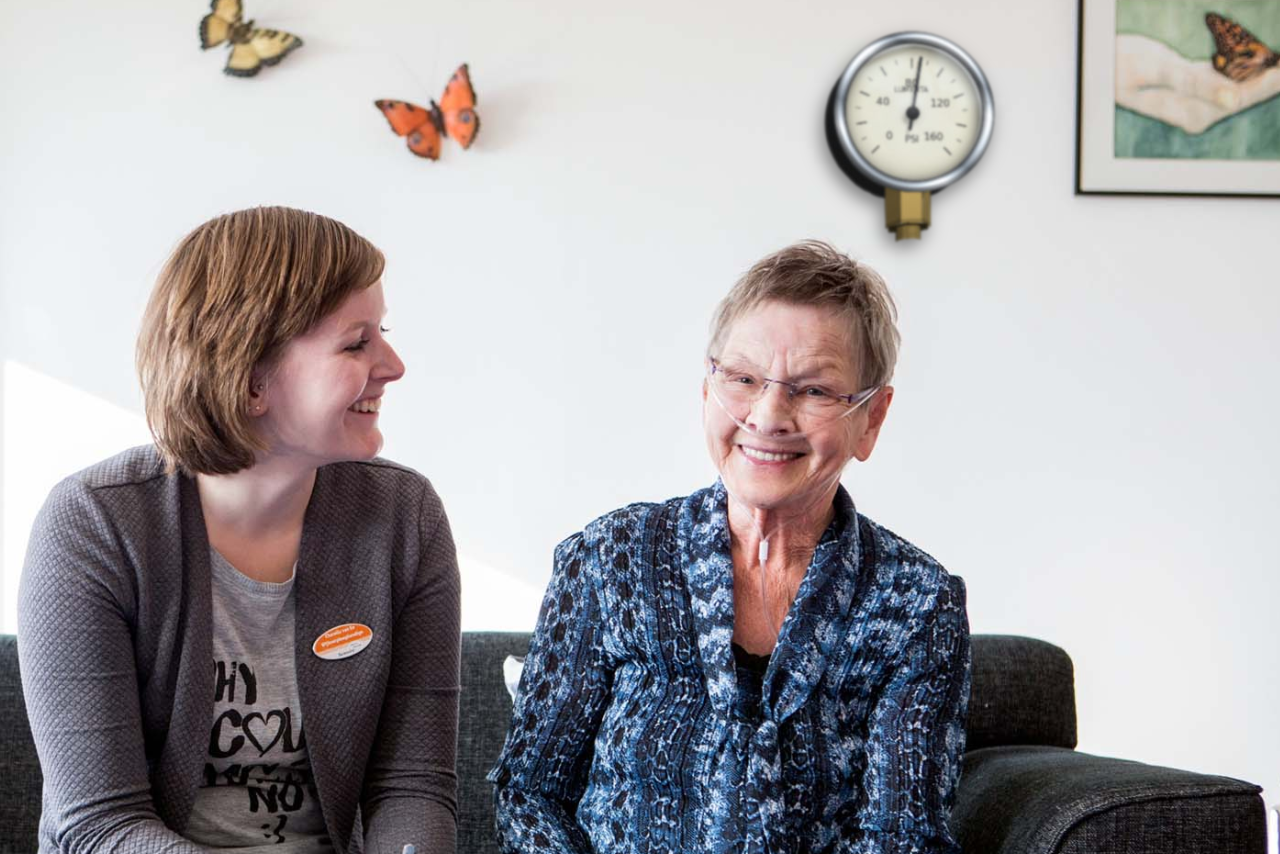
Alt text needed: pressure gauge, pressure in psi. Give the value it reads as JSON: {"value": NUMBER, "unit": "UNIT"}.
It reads {"value": 85, "unit": "psi"}
